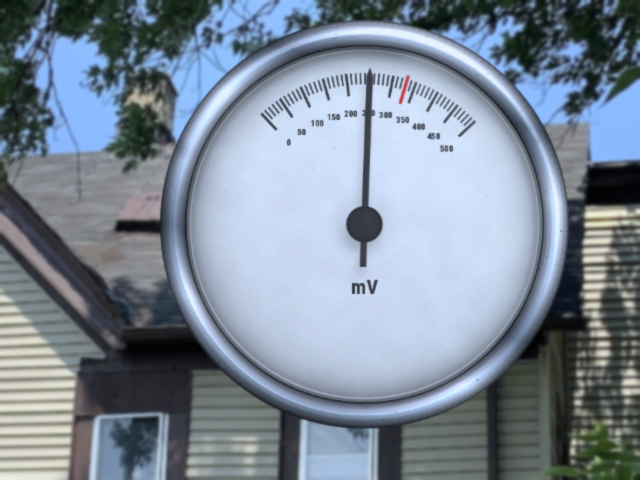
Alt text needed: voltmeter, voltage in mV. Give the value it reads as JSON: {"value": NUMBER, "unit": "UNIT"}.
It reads {"value": 250, "unit": "mV"}
